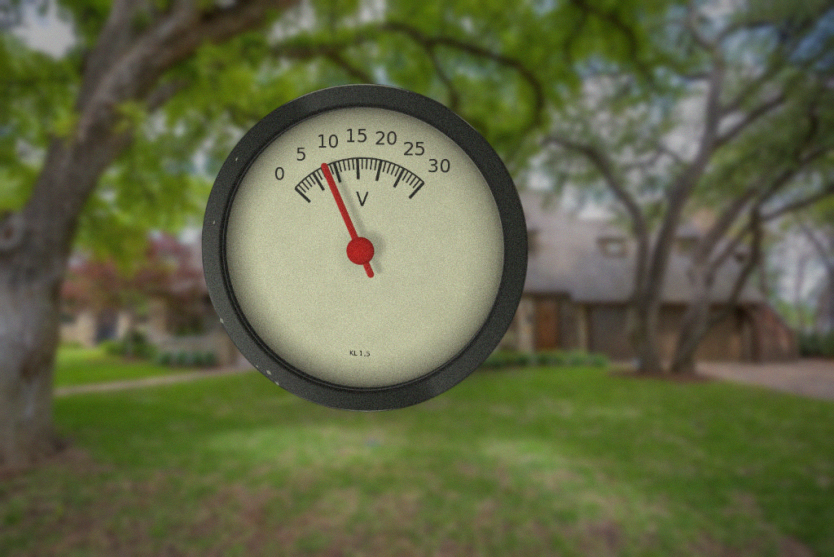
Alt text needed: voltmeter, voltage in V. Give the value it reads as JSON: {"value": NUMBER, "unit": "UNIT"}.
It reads {"value": 8, "unit": "V"}
